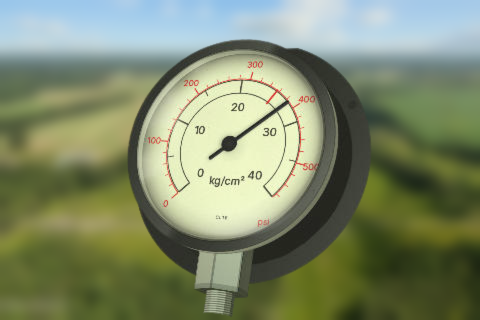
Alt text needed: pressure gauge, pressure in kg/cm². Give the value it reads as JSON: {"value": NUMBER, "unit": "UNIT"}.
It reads {"value": 27.5, "unit": "kg/cm²"}
